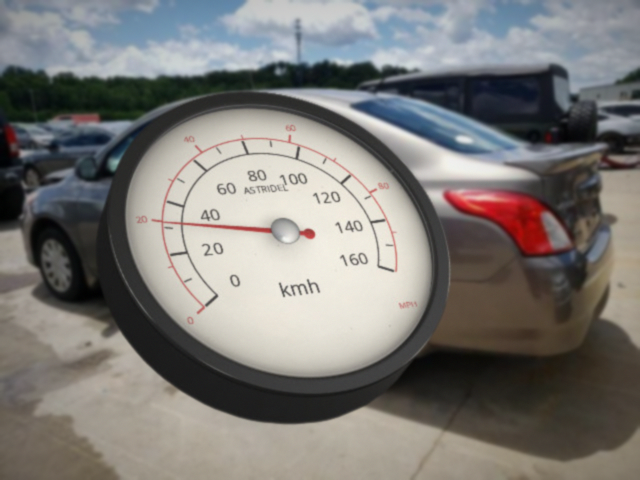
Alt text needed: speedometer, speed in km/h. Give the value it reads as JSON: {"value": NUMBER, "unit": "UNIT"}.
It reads {"value": 30, "unit": "km/h"}
